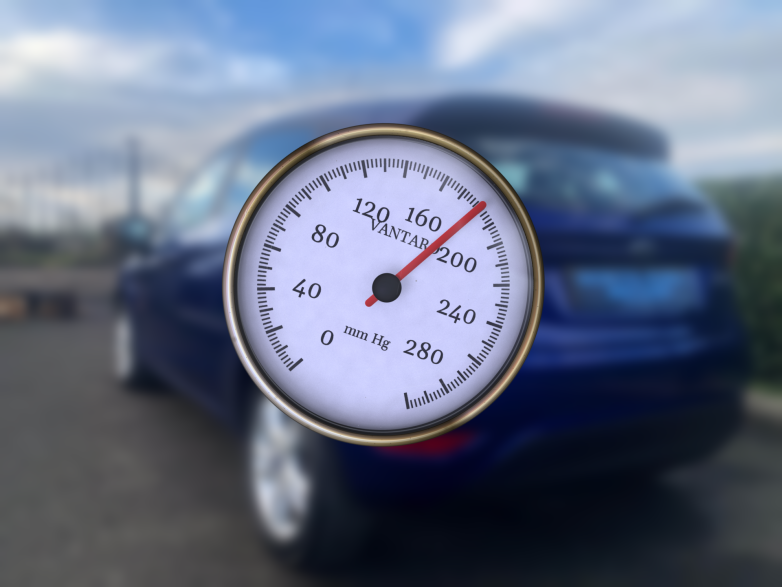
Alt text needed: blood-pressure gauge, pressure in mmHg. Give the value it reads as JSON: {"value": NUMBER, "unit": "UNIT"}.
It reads {"value": 180, "unit": "mmHg"}
